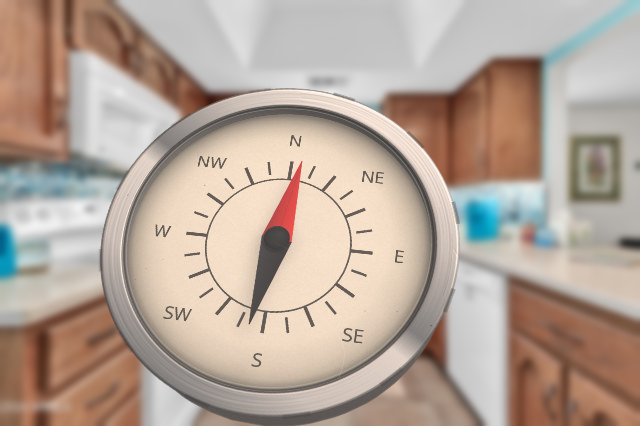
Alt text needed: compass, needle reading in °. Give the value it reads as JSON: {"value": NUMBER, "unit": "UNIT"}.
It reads {"value": 7.5, "unit": "°"}
